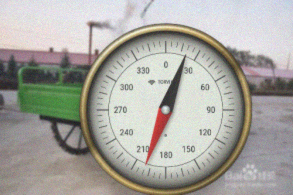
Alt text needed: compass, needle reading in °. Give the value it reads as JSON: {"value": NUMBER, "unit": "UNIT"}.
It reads {"value": 200, "unit": "°"}
